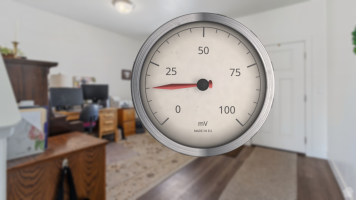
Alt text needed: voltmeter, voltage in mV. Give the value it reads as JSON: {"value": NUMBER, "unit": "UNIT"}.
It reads {"value": 15, "unit": "mV"}
